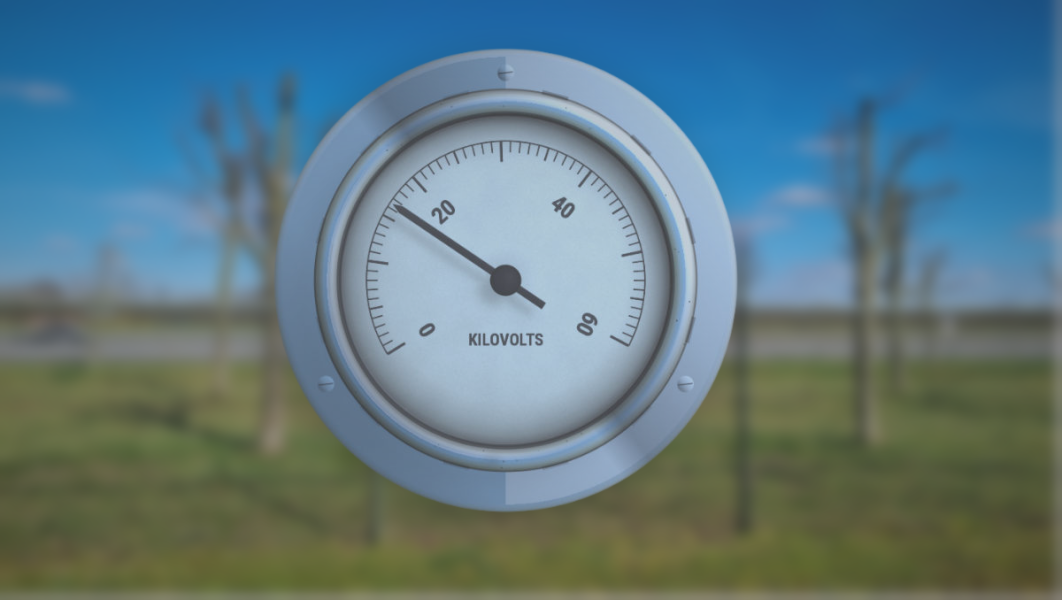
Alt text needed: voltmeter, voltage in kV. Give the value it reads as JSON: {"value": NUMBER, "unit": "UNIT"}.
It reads {"value": 16.5, "unit": "kV"}
